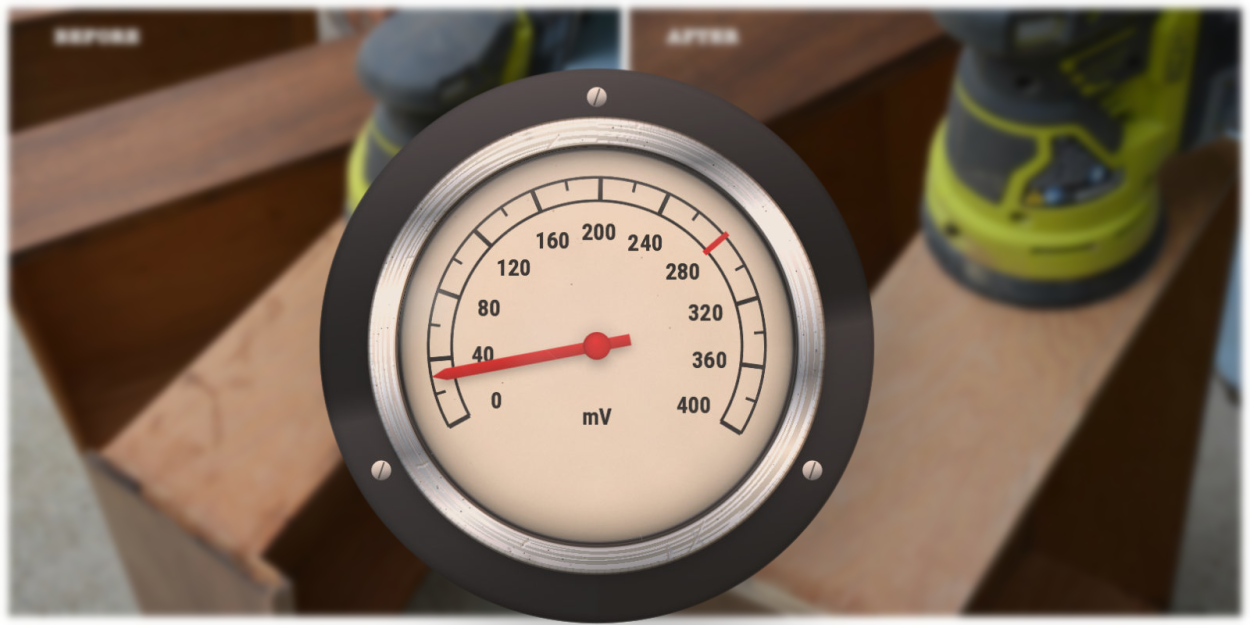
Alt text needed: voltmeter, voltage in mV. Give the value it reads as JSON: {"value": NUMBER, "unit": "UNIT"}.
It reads {"value": 30, "unit": "mV"}
